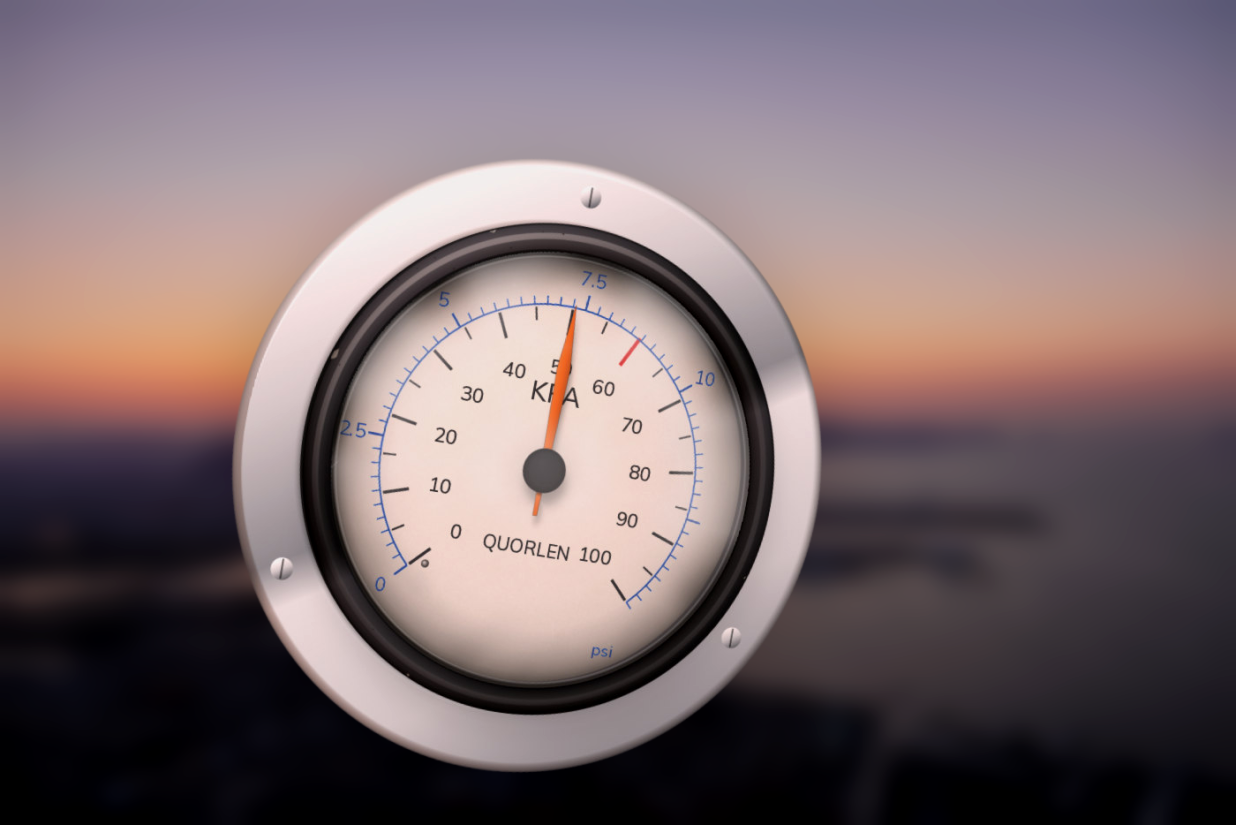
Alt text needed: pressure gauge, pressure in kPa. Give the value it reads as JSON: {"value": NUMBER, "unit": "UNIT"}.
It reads {"value": 50, "unit": "kPa"}
